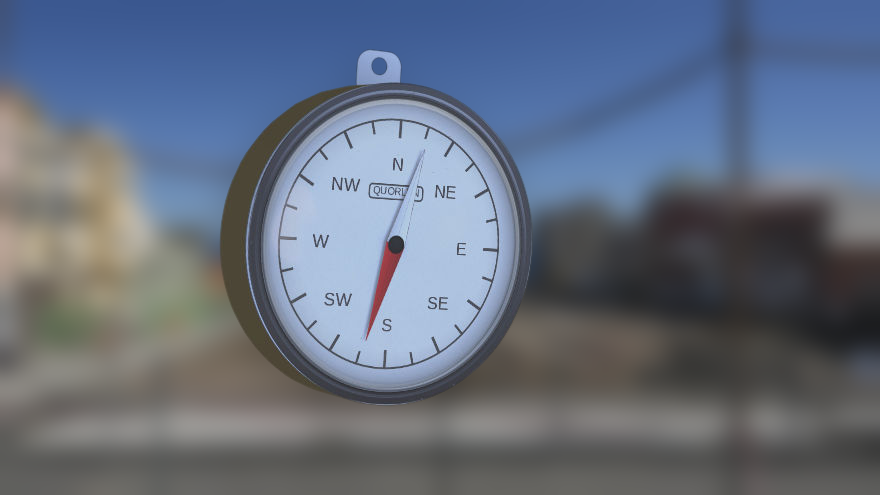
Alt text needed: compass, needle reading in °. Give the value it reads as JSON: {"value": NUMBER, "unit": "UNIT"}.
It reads {"value": 195, "unit": "°"}
